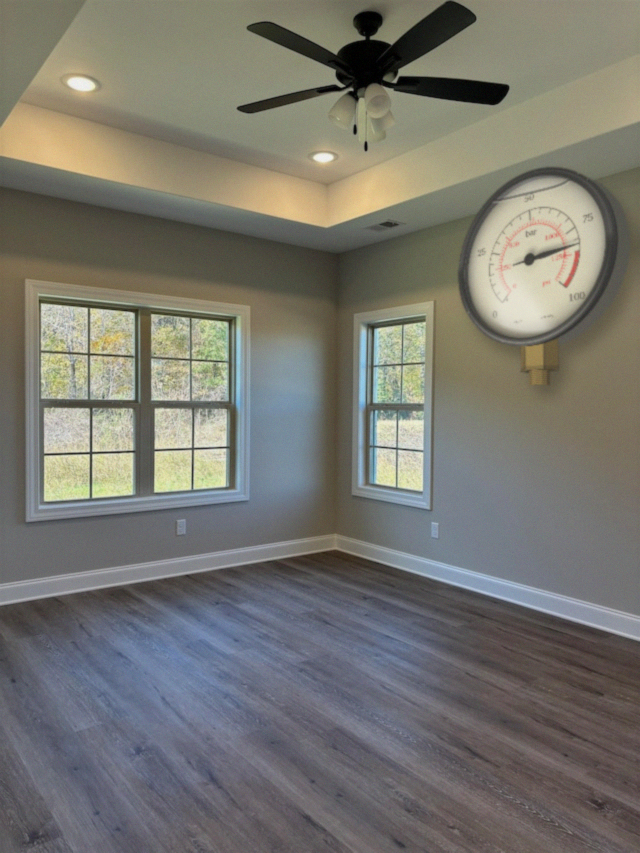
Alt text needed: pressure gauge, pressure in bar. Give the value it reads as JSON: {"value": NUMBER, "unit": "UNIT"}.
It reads {"value": 82.5, "unit": "bar"}
